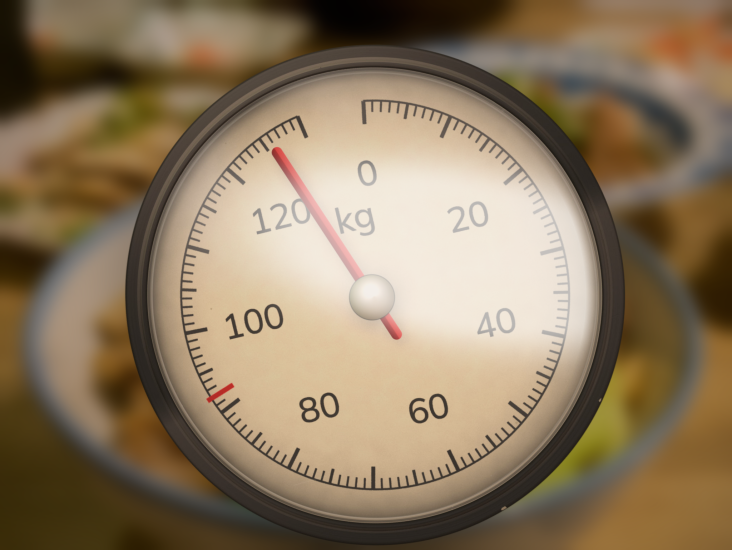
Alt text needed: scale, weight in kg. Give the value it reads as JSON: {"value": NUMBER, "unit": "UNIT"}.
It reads {"value": 126, "unit": "kg"}
